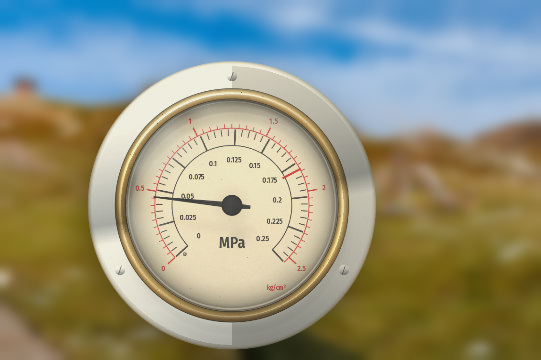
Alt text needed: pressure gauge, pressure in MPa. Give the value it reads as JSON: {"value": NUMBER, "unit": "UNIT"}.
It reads {"value": 0.045, "unit": "MPa"}
